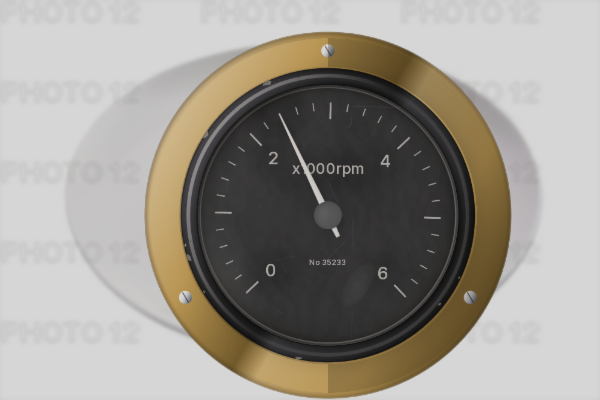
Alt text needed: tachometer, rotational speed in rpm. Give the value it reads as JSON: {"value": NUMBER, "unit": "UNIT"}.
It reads {"value": 2400, "unit": "rpm"}
